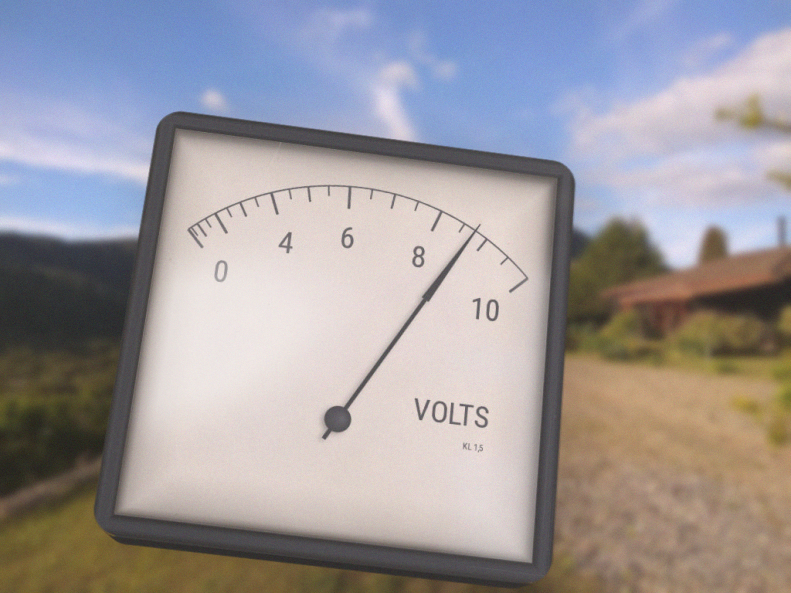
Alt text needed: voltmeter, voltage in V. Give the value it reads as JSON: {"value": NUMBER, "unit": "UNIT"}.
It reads {"value": 8.75, "unit": "V"}
